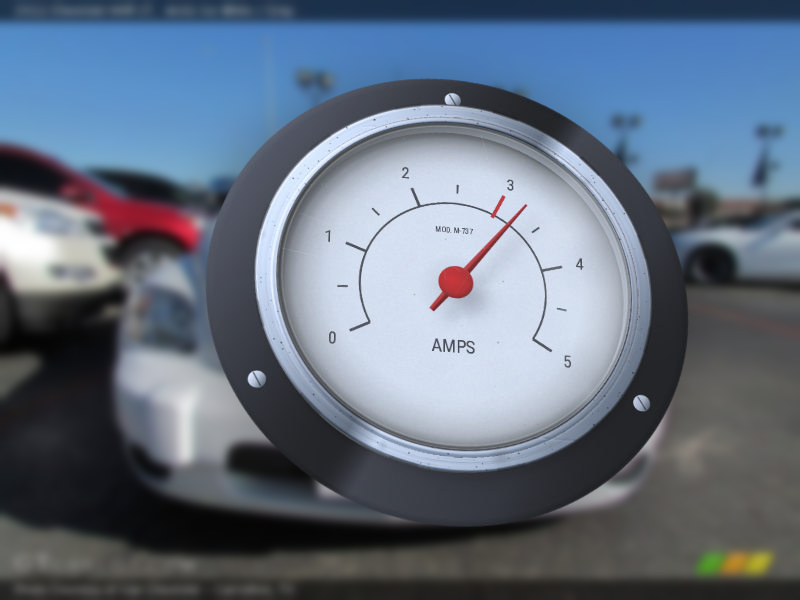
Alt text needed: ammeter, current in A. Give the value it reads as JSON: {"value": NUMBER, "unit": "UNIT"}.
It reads {"value": 3.25, "unit": "A"}
